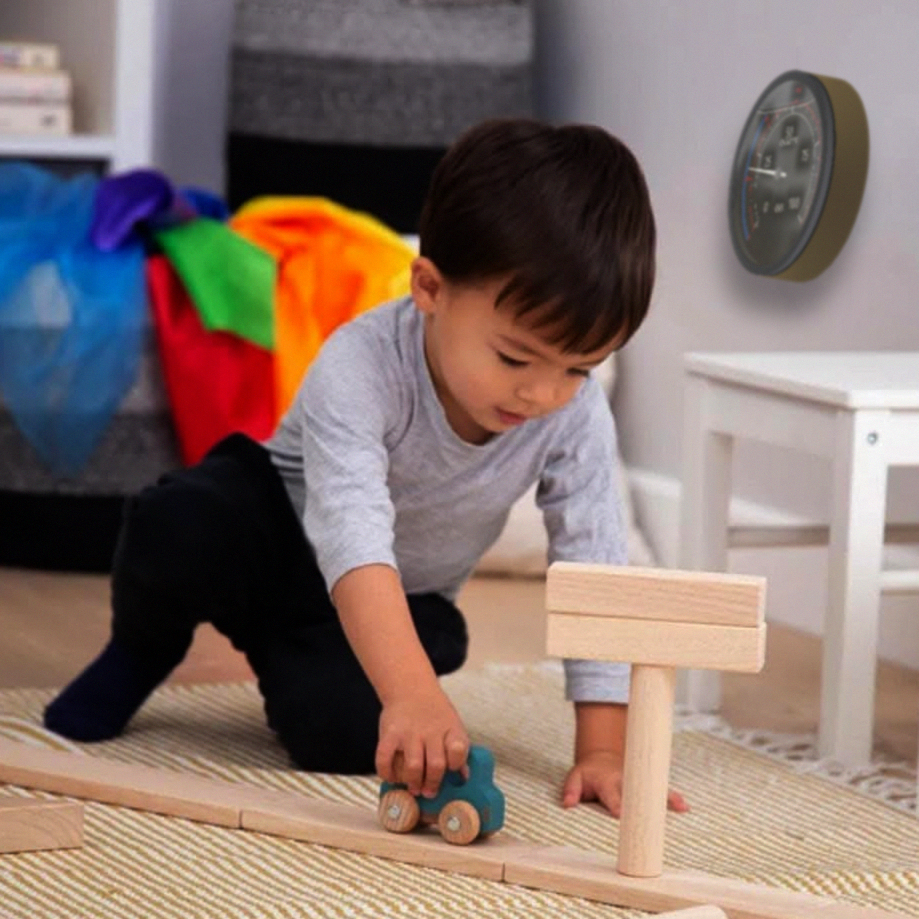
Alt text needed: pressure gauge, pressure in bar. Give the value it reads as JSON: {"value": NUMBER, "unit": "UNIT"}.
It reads {"value": 20, "unit": "bar"}
